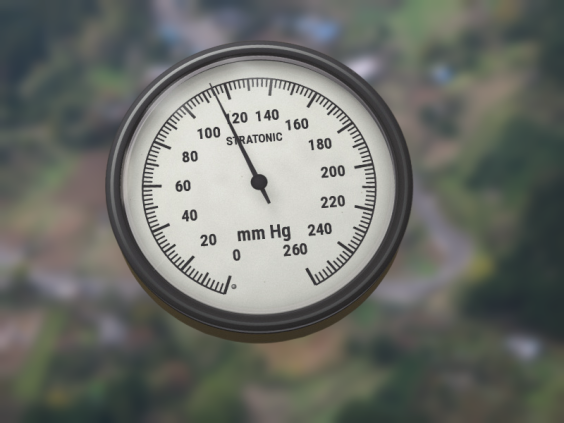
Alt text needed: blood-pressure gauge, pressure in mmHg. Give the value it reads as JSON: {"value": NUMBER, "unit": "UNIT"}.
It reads {"value": 114, "unit": "mmHg"}
